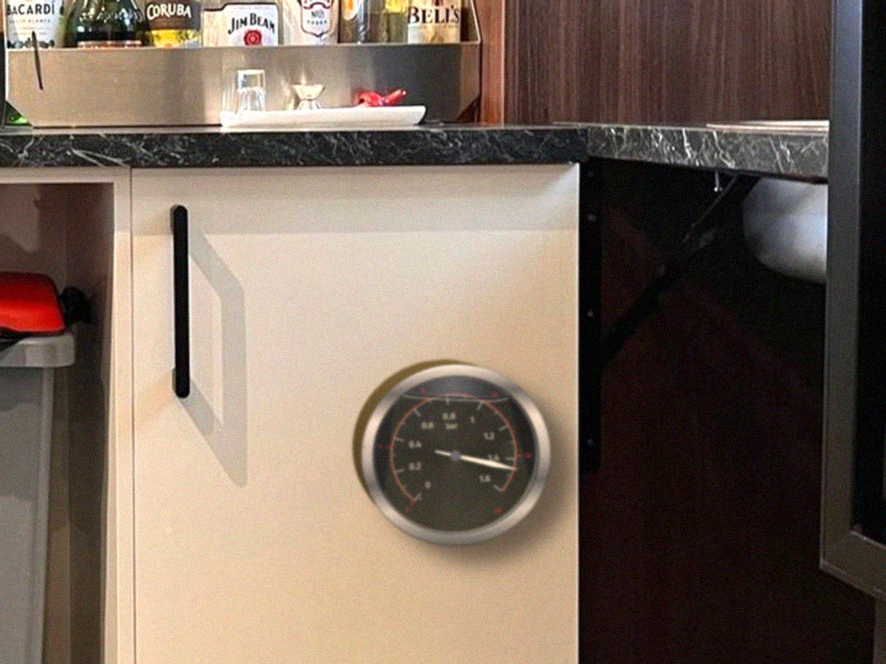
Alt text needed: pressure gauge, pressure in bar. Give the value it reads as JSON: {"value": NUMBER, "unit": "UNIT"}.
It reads {"value": 1.45, "unit": "bar"}
